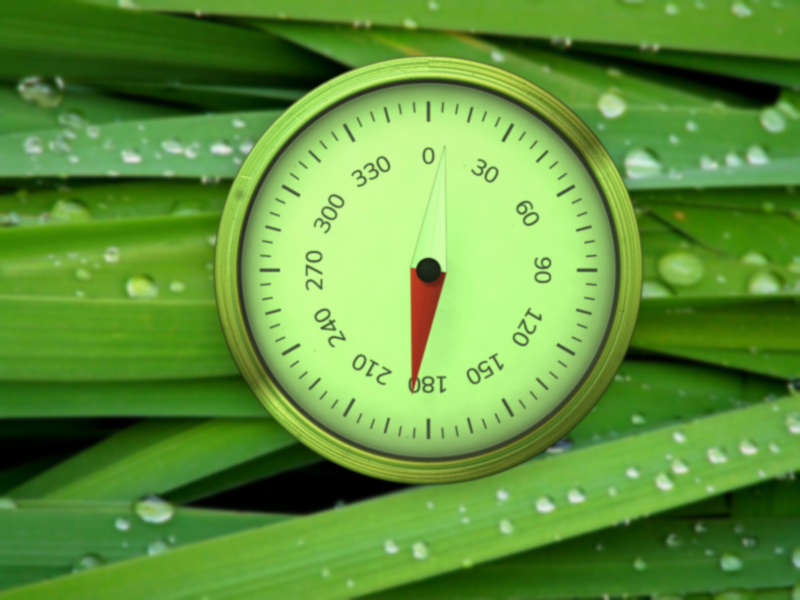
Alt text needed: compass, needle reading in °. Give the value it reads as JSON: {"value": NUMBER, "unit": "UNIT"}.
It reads {"value": 187.5, "unit": "°"}
